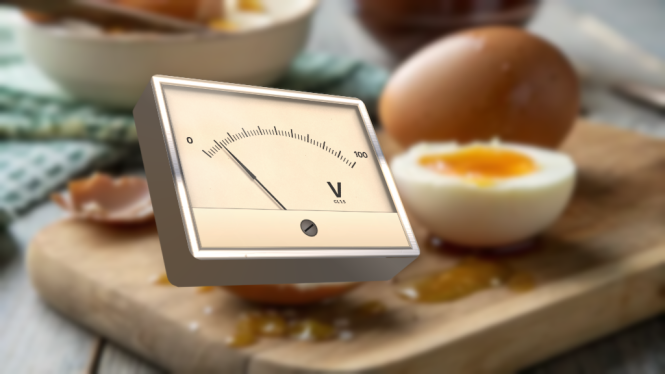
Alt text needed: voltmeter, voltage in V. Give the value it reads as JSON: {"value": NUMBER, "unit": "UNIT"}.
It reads {"value": 10, "unit": "V"}
